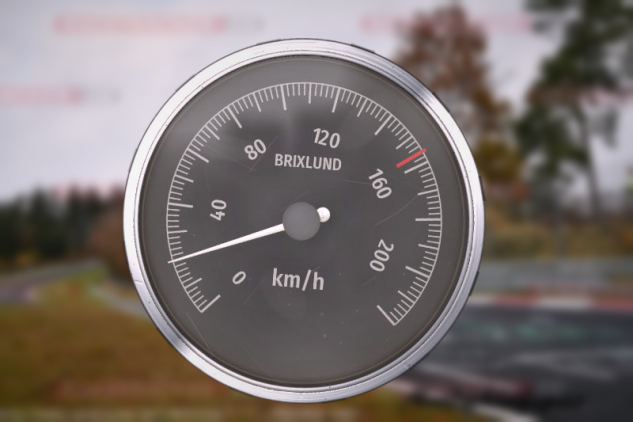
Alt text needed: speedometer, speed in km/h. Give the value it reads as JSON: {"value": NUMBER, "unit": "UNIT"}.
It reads {"value": 20, "unit": "km/h"}
